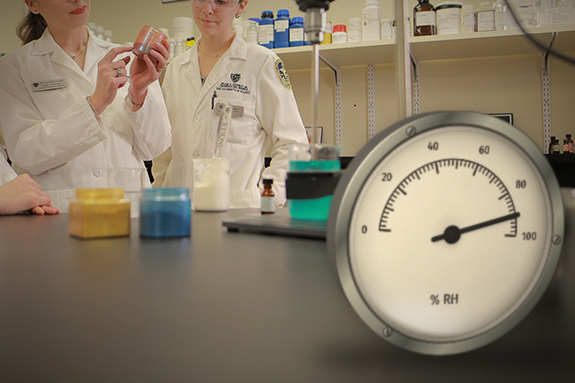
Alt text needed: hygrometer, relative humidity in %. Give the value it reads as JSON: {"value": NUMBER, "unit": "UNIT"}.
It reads {"value": 90, "unit": "%"}
